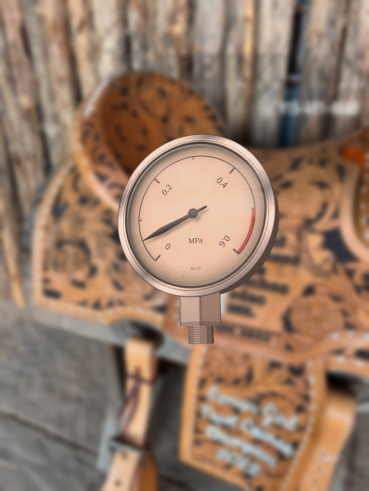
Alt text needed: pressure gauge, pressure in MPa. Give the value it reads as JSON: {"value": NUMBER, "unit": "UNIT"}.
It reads {"value": 0.05, "unit": "MPa"}
